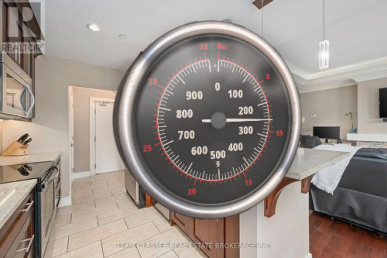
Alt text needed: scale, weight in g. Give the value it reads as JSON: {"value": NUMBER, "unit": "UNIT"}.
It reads {"value": 250, "unit": "g"}
